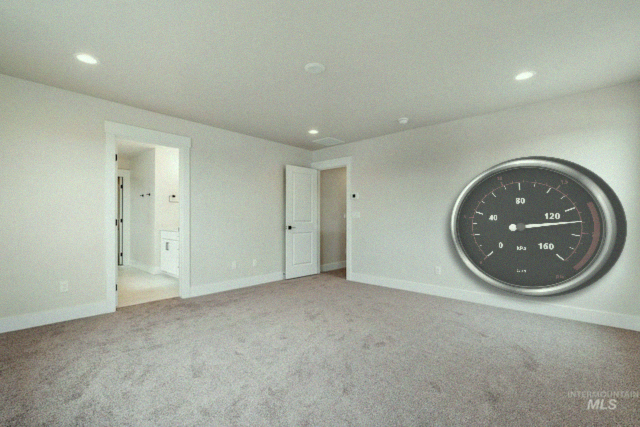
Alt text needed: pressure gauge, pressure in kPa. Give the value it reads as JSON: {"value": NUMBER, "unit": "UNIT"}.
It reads {"value": 130, "unit": "kPa"}
